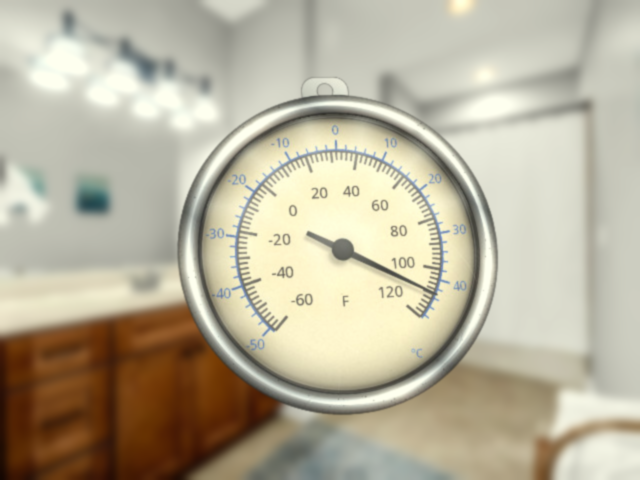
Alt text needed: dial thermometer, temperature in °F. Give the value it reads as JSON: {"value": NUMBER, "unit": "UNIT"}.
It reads {"value": 110, "unit": "°F"}
